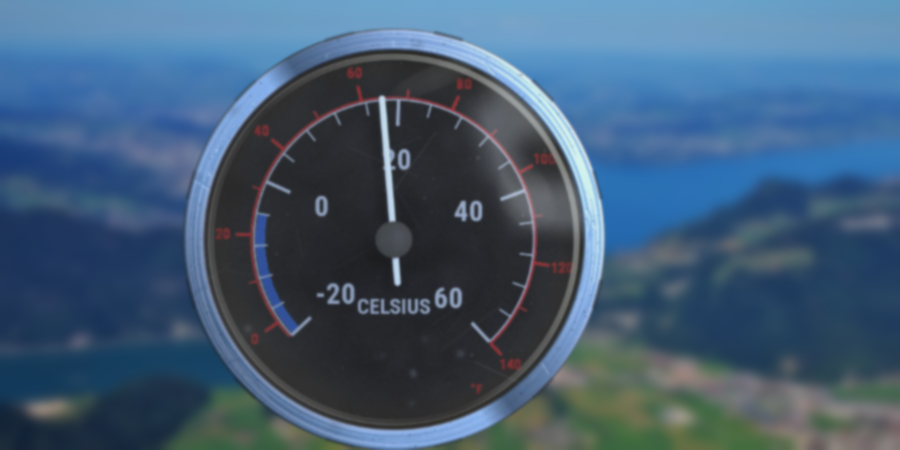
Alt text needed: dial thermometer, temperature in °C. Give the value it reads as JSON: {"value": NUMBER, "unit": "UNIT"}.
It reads {"value": 18, "unit": "°C"}
